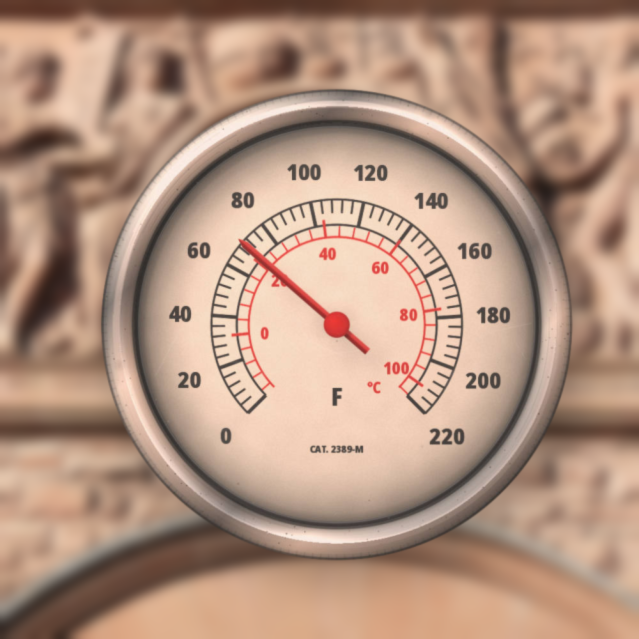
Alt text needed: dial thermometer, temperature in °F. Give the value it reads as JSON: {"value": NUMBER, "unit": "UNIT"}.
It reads {"value": 70, "unit": "°F"}
